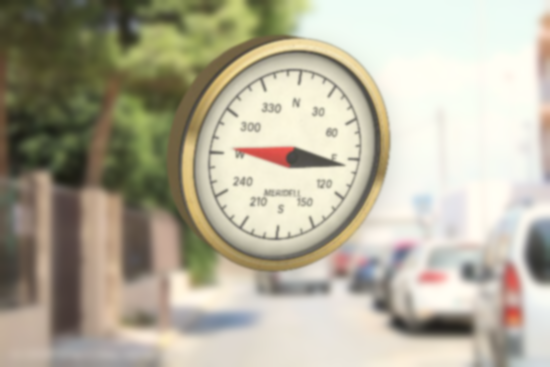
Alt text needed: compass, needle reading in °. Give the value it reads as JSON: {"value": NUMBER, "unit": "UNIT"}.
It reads {"value": 275, "unit": "°"}
